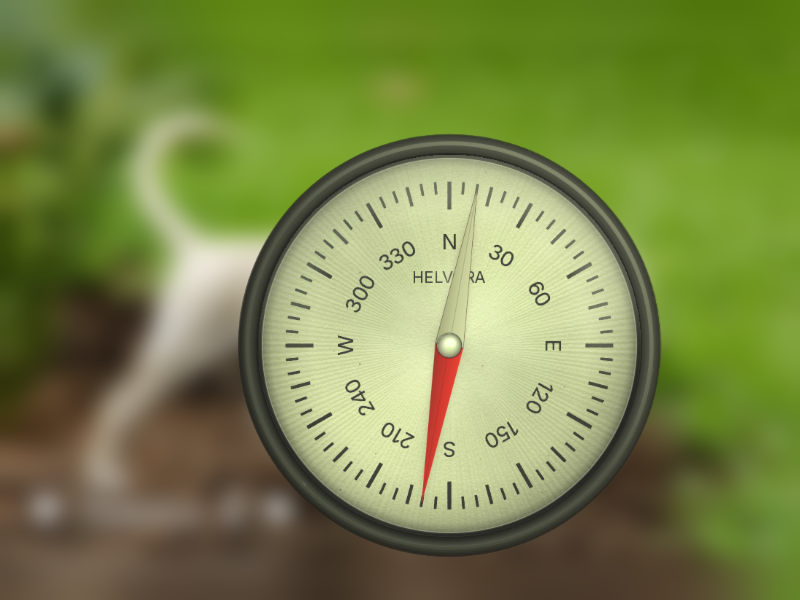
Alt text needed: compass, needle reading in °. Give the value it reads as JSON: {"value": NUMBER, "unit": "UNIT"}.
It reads {"value": 190, "unit": "°"}
